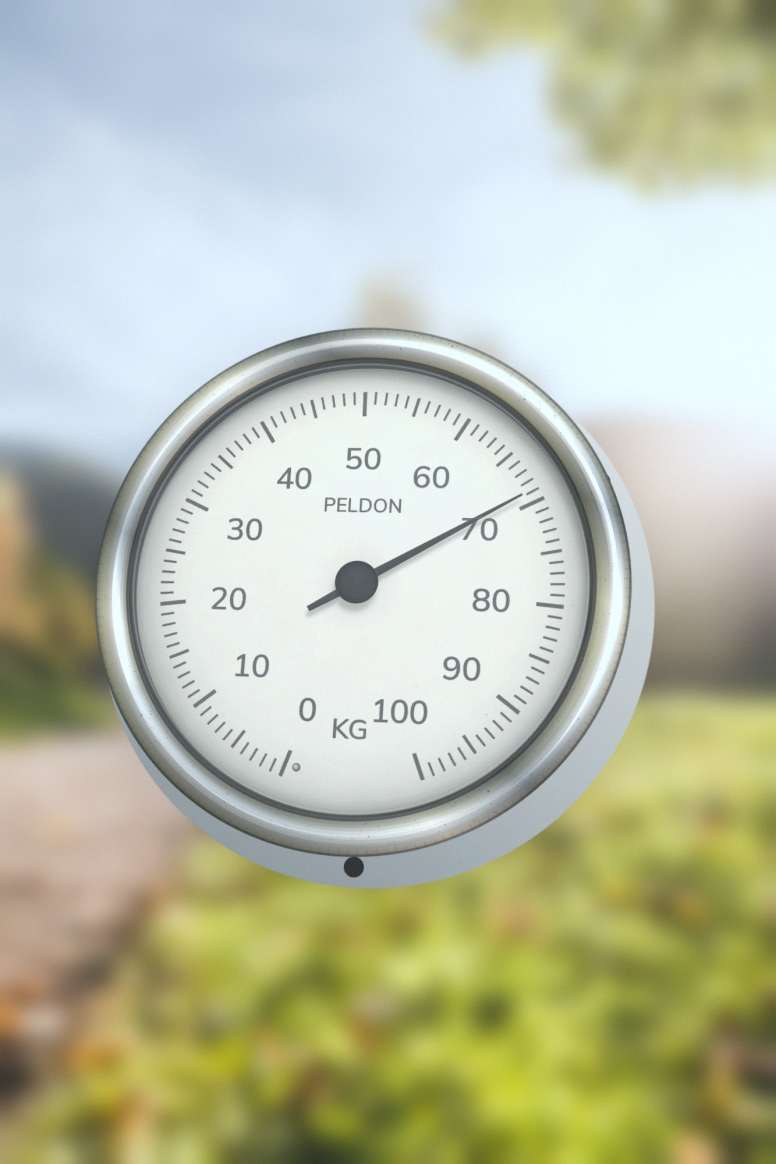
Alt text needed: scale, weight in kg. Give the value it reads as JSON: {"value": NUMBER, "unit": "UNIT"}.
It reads {"value": 69, "unit": "kg"}
